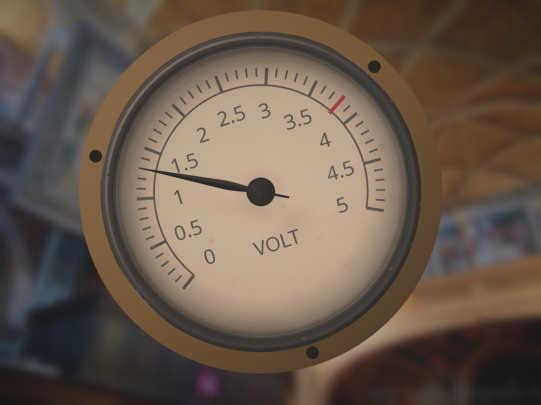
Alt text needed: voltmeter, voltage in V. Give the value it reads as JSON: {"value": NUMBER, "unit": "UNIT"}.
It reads {"value": 1.3, "unit": "V"}
